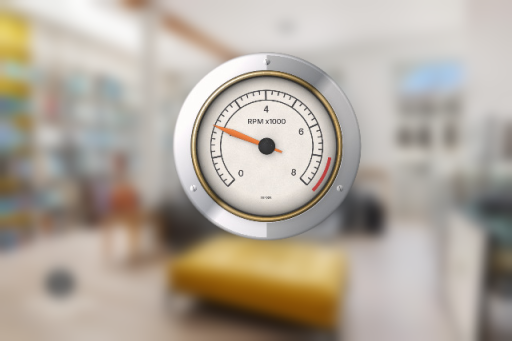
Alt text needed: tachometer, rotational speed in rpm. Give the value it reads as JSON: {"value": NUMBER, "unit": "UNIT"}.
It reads {"value": 2000, "unit": "rpm"}
